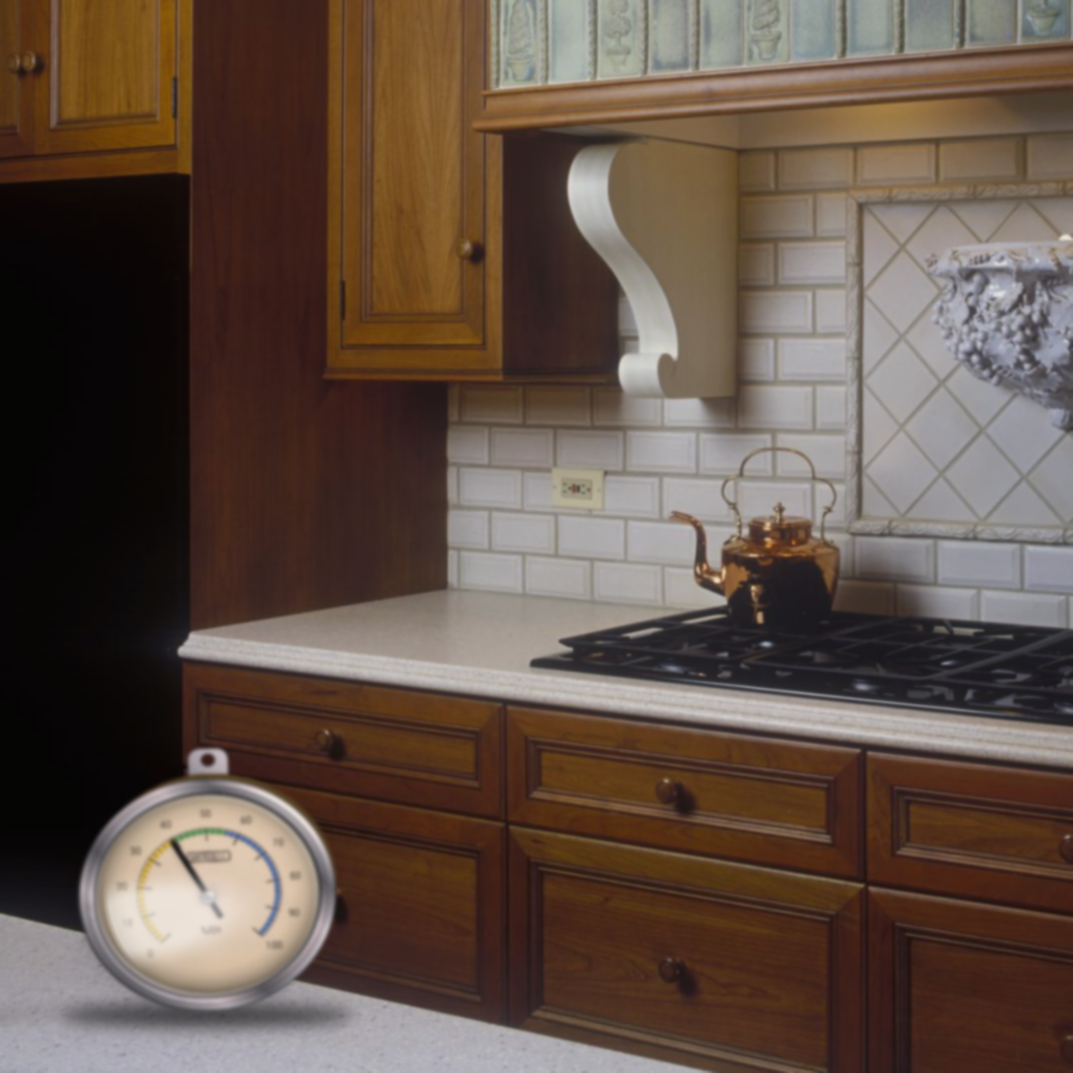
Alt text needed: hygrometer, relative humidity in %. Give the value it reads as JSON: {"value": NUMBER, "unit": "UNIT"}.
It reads {"value": 40, "unit": "%"}
